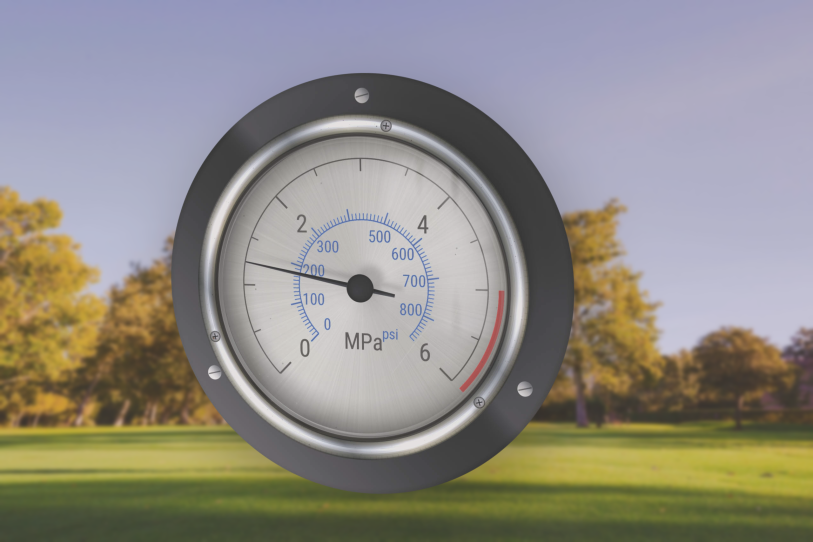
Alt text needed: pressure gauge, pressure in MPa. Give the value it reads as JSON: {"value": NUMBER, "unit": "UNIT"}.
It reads {"value": 1.25, "unit": "MPa"}
